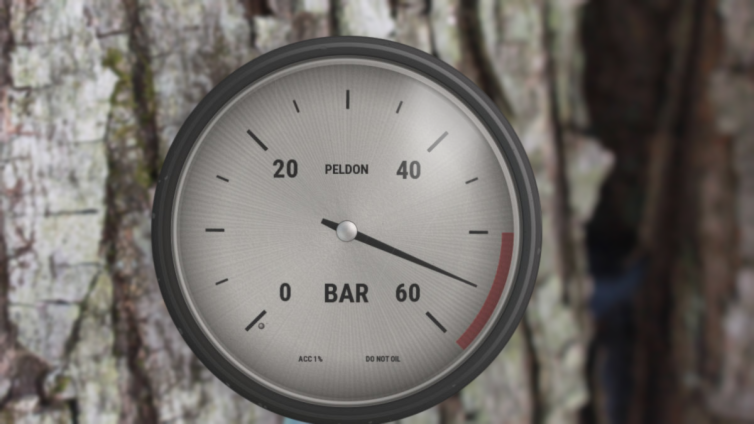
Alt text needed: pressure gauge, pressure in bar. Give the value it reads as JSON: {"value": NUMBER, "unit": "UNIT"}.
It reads {"value": 55, "unit": "bar"}
